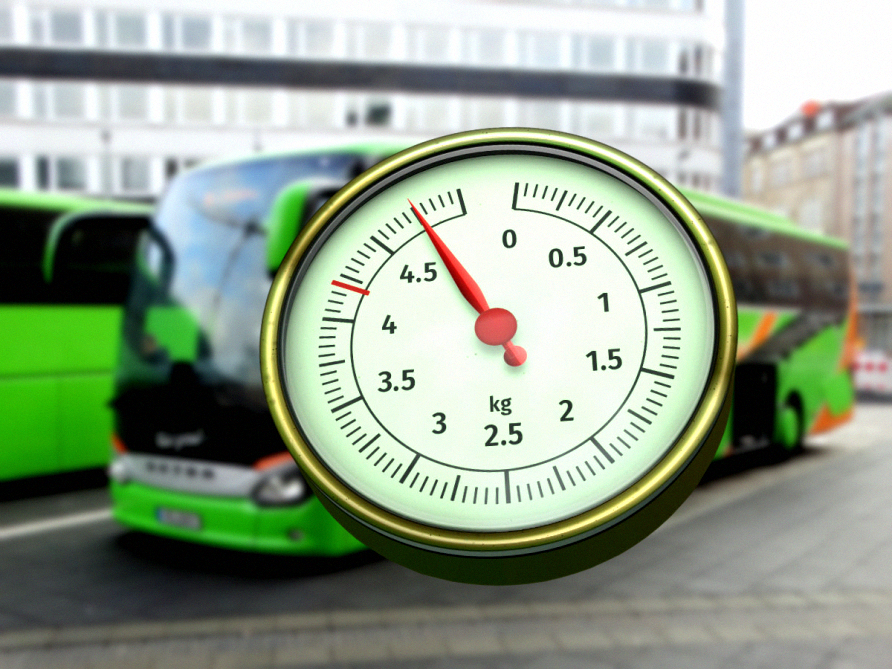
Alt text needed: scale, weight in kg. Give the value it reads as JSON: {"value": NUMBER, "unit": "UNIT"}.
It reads {"value": 4.75, "unit": "kg"}
